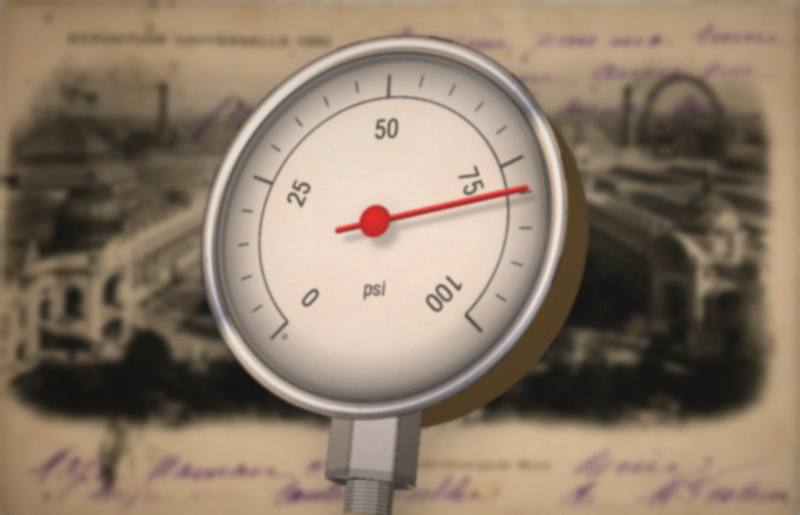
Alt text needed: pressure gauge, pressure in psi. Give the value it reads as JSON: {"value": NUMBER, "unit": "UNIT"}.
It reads {"value": 80, "unit": "psi"}
